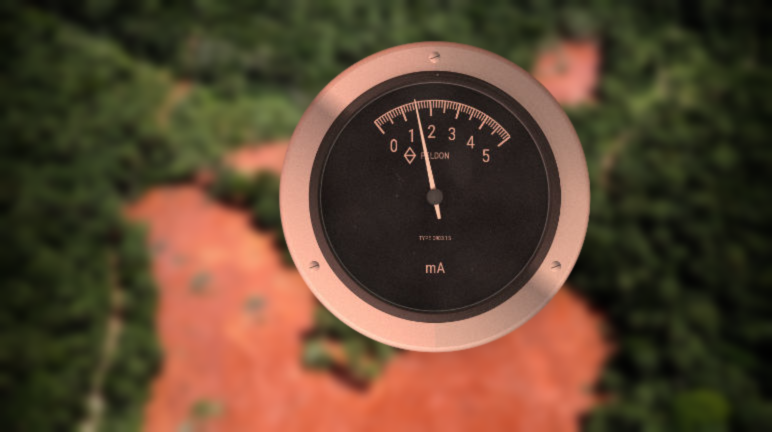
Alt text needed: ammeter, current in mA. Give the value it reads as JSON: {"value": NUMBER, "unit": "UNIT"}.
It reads {"value": 1.5, "unit": "mA"}
